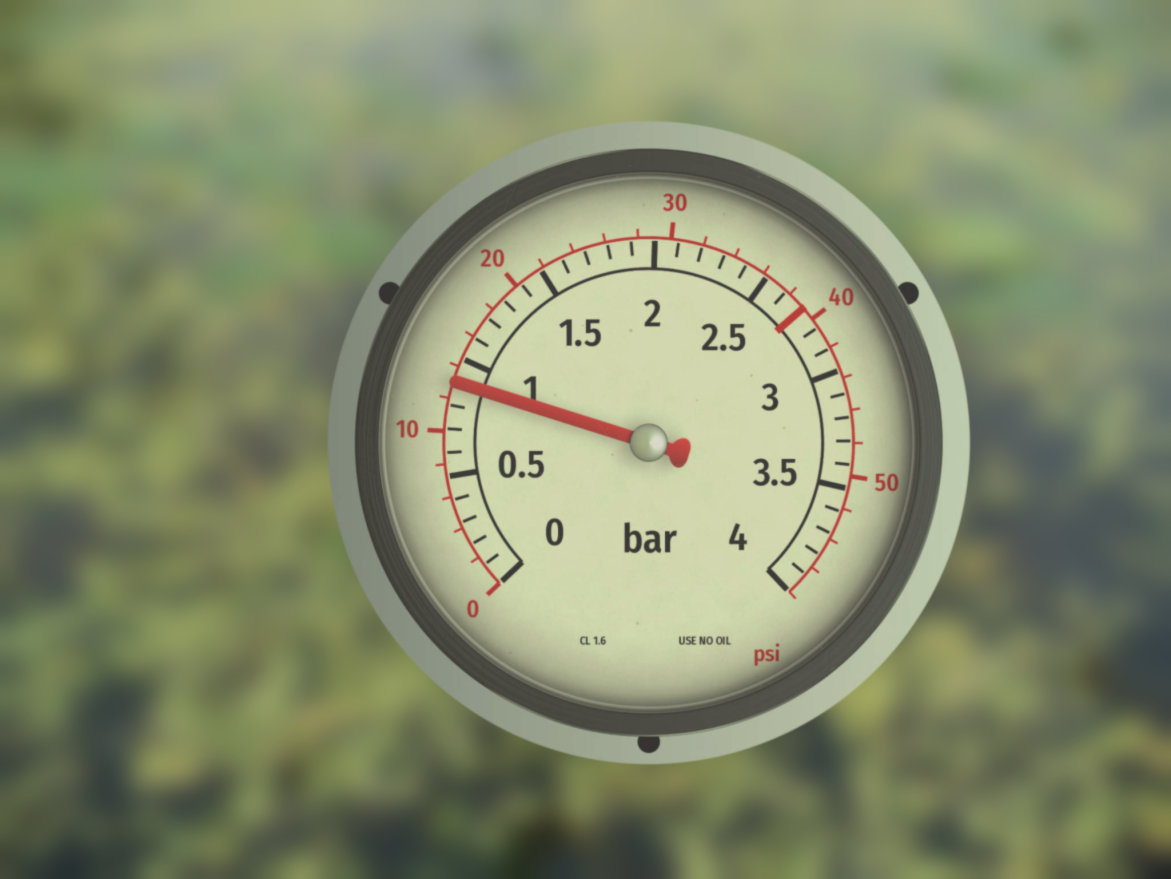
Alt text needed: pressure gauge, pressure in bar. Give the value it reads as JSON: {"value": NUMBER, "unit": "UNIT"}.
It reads {"value": 0.9, "unit": "bar"}
